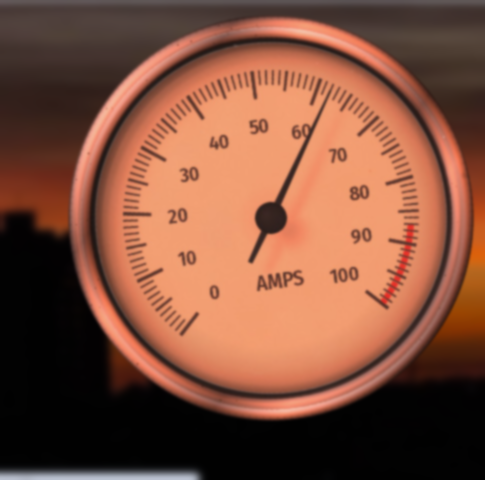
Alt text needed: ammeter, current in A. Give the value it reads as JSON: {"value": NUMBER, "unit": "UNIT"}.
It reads {"value": 62, "unit": "A"}
